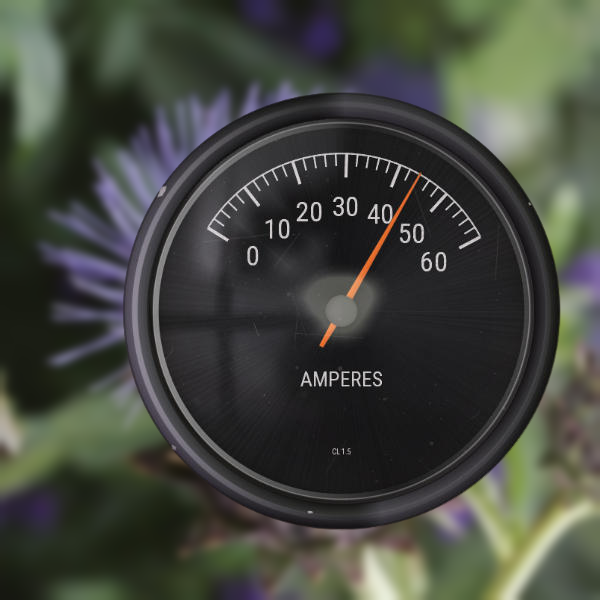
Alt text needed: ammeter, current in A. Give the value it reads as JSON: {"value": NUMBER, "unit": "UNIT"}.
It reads {"value": 44, "unit": "A"}
